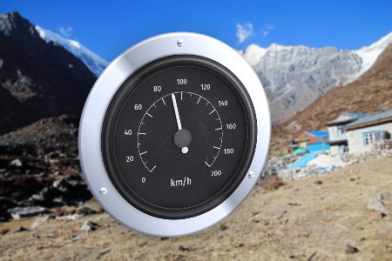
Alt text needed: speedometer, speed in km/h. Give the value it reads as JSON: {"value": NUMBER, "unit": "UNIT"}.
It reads {"value": 90, "unit": "km/h"}
